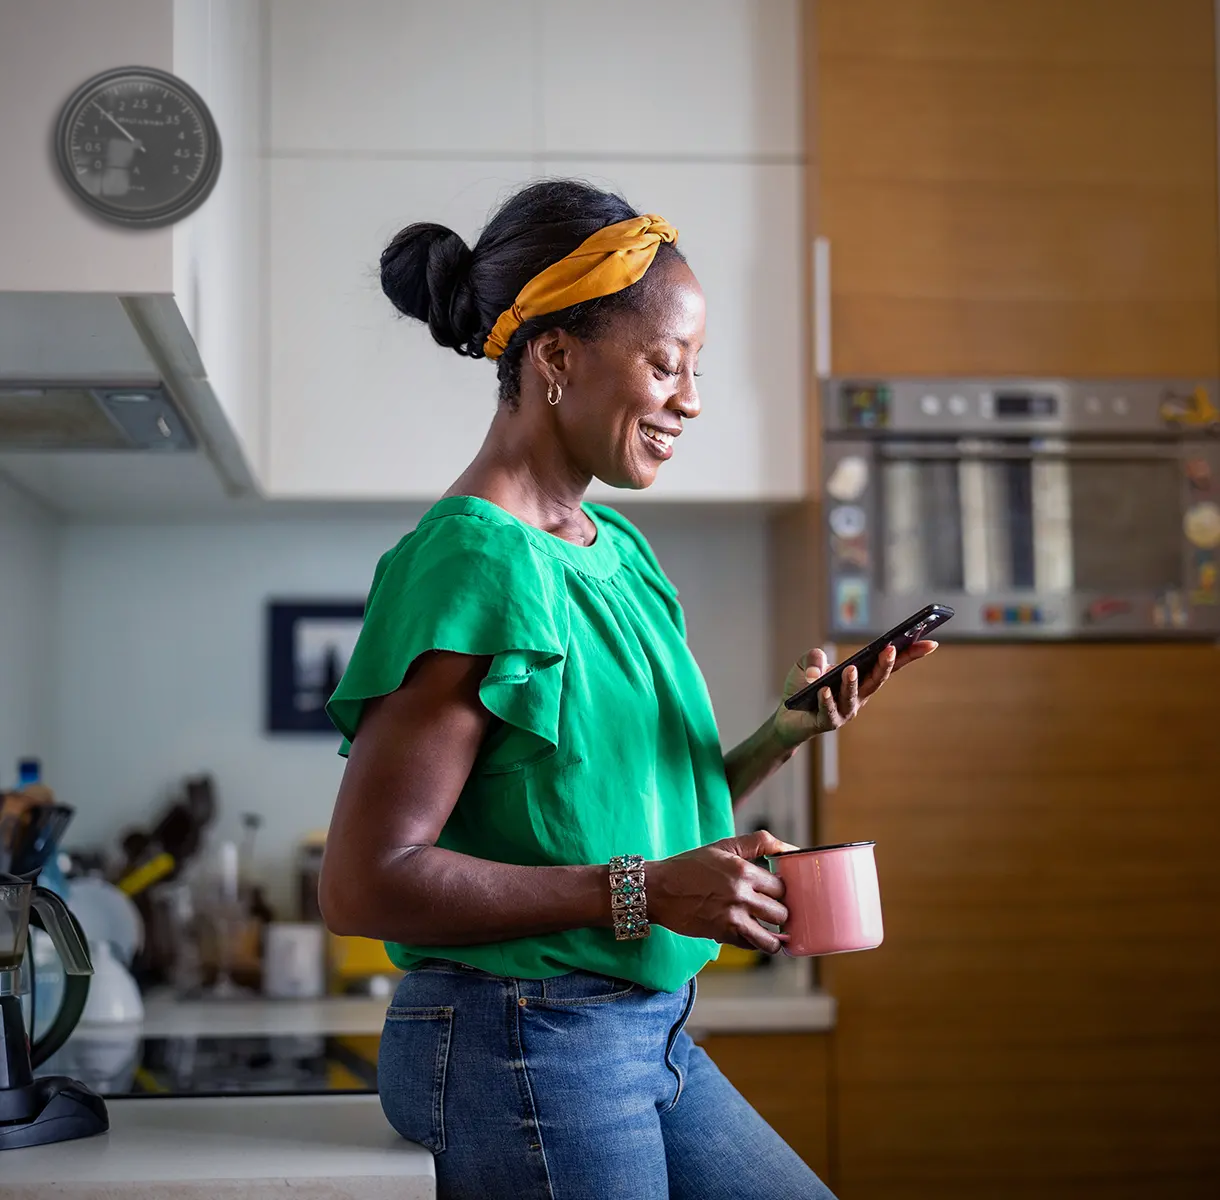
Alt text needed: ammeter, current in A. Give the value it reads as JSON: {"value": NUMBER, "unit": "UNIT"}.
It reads {"value": 1.5, "unit": "A"}
